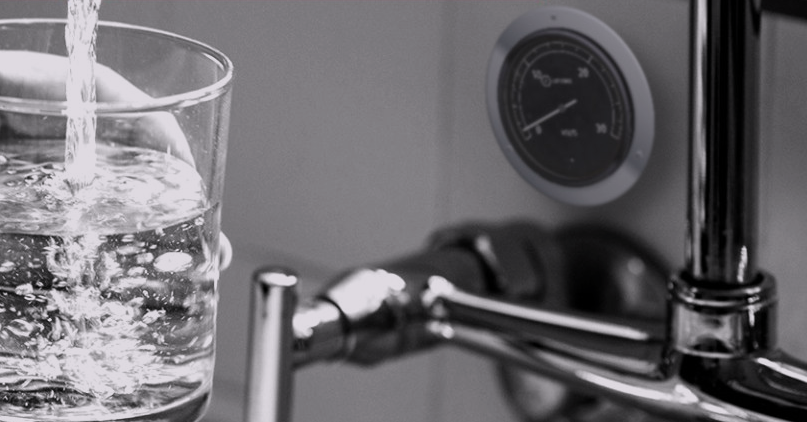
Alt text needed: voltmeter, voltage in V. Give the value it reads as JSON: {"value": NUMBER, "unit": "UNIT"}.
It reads {"value": 1, "unit": "V"}
